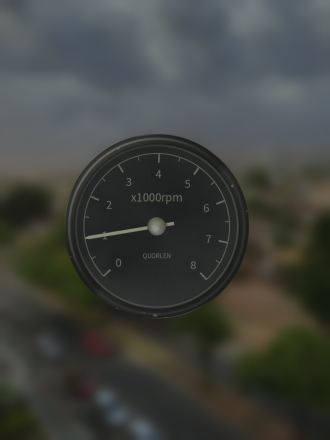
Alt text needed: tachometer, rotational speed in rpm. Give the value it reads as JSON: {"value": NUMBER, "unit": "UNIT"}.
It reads {"value": 1000, "unit": "rpm"}
